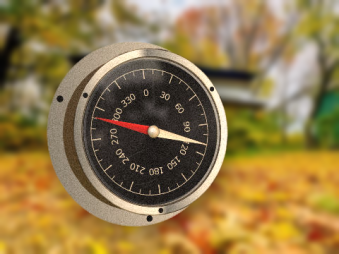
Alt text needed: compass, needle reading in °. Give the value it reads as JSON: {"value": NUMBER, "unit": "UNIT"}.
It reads {"value": 290, "unit": "°"}
